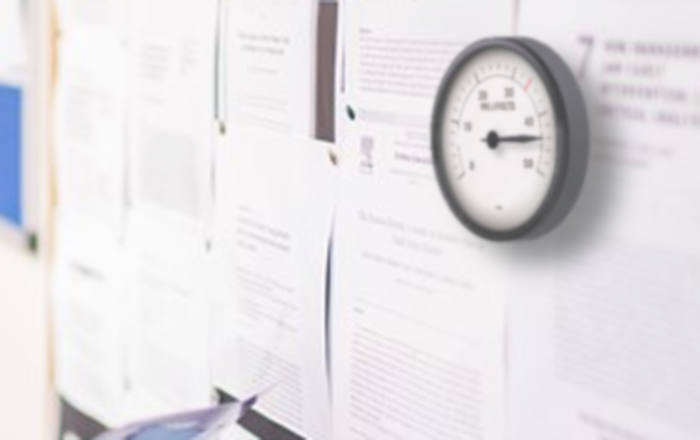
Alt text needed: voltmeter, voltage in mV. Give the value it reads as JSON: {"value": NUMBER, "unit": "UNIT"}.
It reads {"value": 44, "unit": "mV"}
